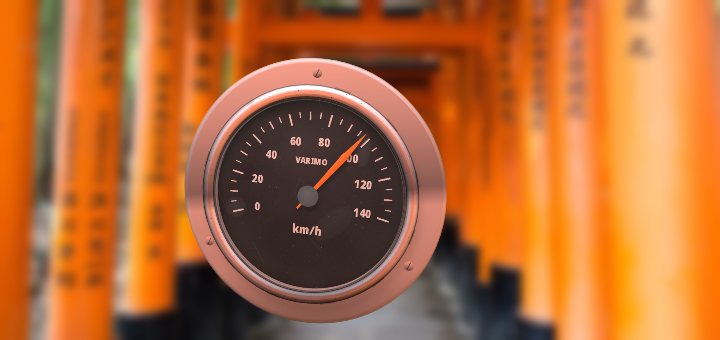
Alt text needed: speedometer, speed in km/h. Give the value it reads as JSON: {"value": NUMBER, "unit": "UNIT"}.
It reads {"value": 97.5, "unit": "km/h"}
